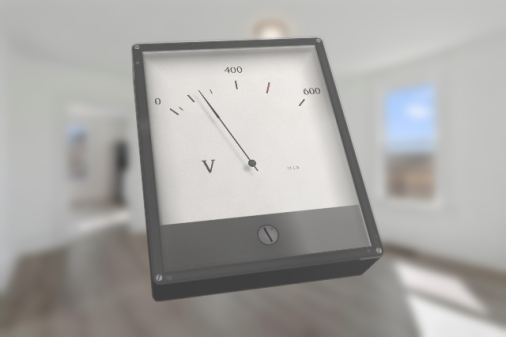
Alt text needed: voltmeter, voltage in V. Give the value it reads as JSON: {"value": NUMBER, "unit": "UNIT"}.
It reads {"value": 250, "unit": "V"}
